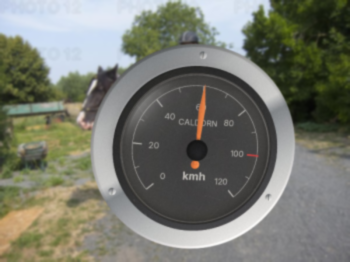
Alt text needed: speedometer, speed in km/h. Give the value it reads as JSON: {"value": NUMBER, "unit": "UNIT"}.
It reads {"value": 60, "unit": "km/h"}
